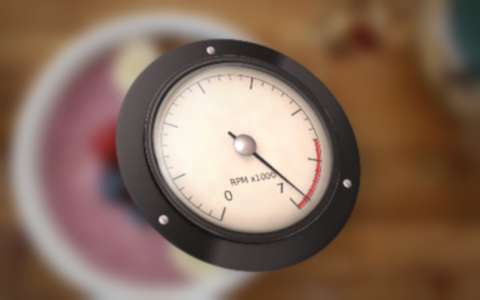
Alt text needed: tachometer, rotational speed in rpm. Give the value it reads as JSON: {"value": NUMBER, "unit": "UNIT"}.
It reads {"value": 6800, "unit": "rpm"}
